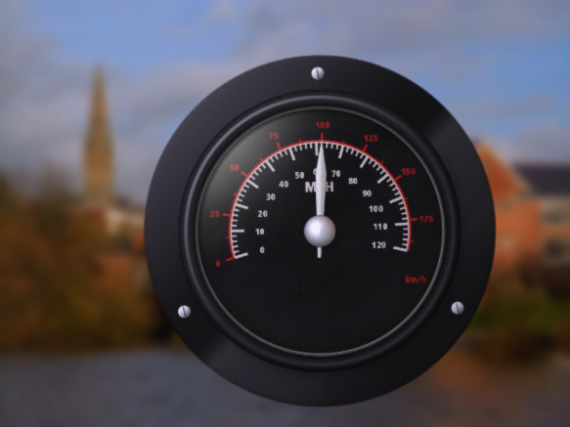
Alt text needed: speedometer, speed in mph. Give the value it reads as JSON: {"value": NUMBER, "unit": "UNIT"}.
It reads {"value": 62, "unit": "mph"}
